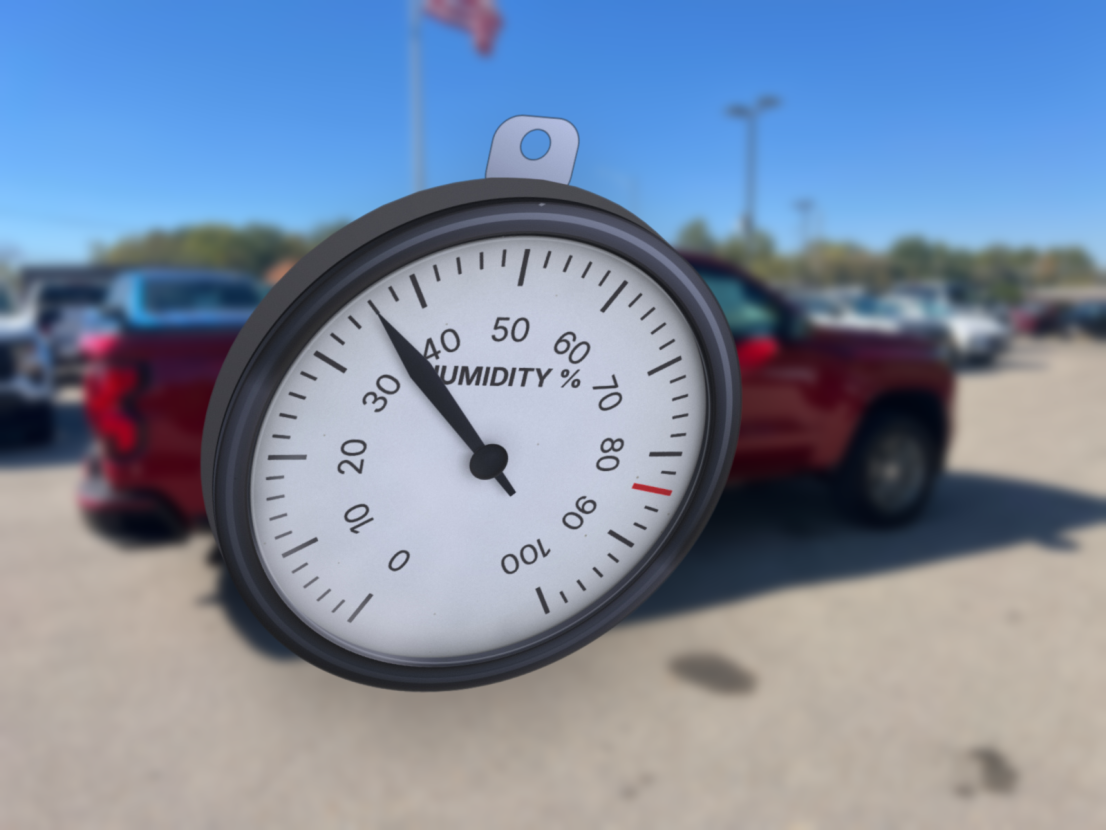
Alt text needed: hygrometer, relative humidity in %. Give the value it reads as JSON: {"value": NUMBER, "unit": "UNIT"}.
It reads {"value": 36, "unit": "%"}
